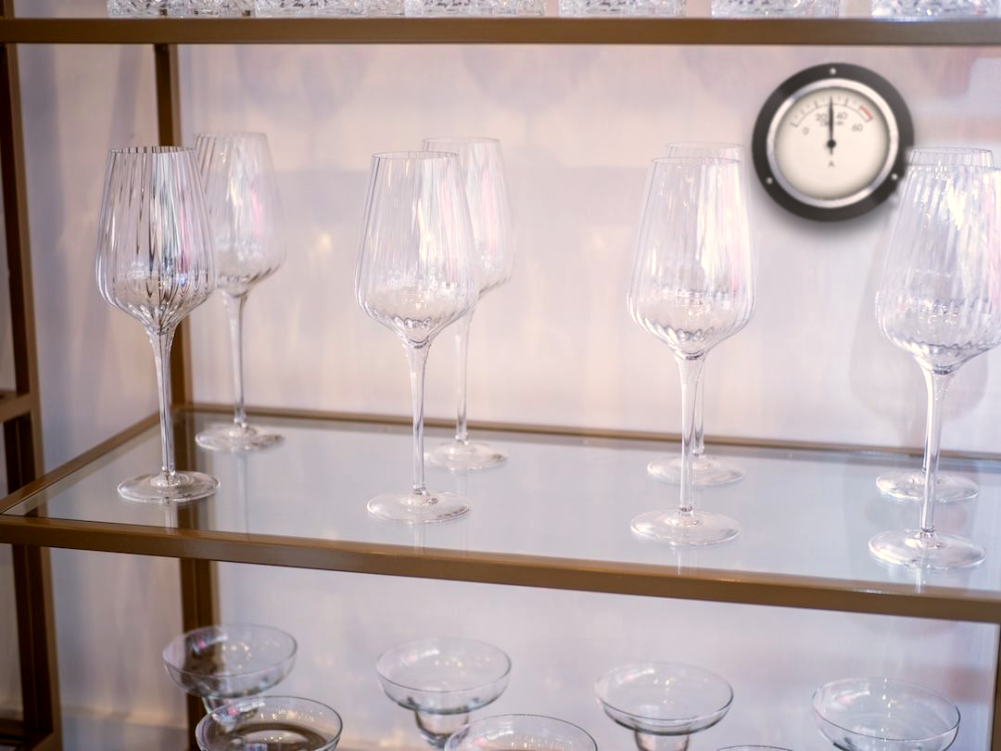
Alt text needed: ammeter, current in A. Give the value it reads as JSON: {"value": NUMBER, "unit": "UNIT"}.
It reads {"value": 30, "unit": "A"}
